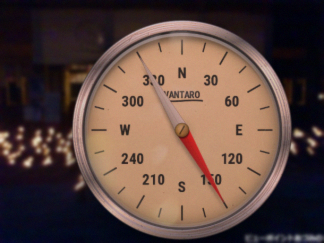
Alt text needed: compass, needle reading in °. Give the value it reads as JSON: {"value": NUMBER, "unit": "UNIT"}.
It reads {"value": 150, "unit": "°"}
